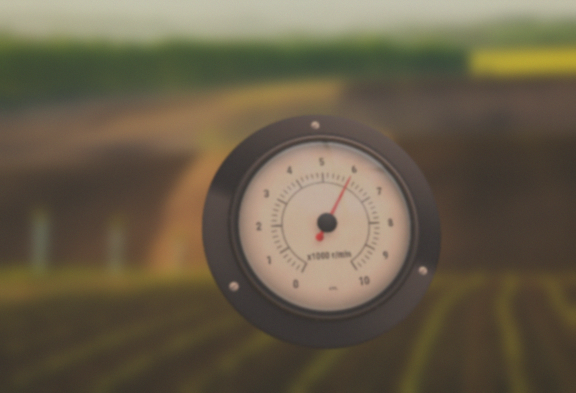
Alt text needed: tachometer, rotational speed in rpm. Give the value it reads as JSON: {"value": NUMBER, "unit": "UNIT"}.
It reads {"value": 6000, "unit": "rpm"}
